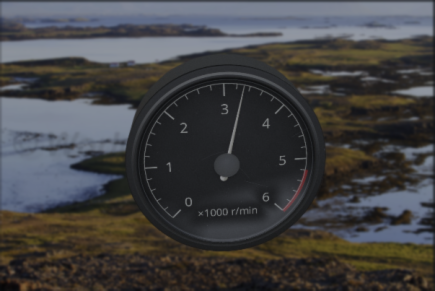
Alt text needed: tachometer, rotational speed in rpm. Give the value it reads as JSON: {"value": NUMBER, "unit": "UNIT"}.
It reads {"value": 3300, "unit": "rpm"}
